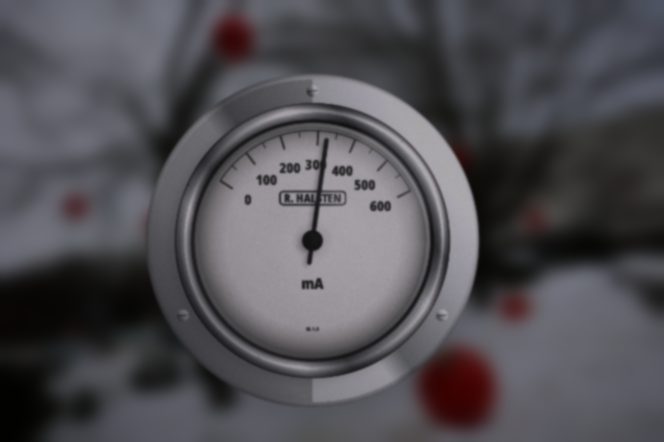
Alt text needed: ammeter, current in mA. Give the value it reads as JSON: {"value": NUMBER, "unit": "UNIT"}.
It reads {"value": 325, "unit": "mA"}
